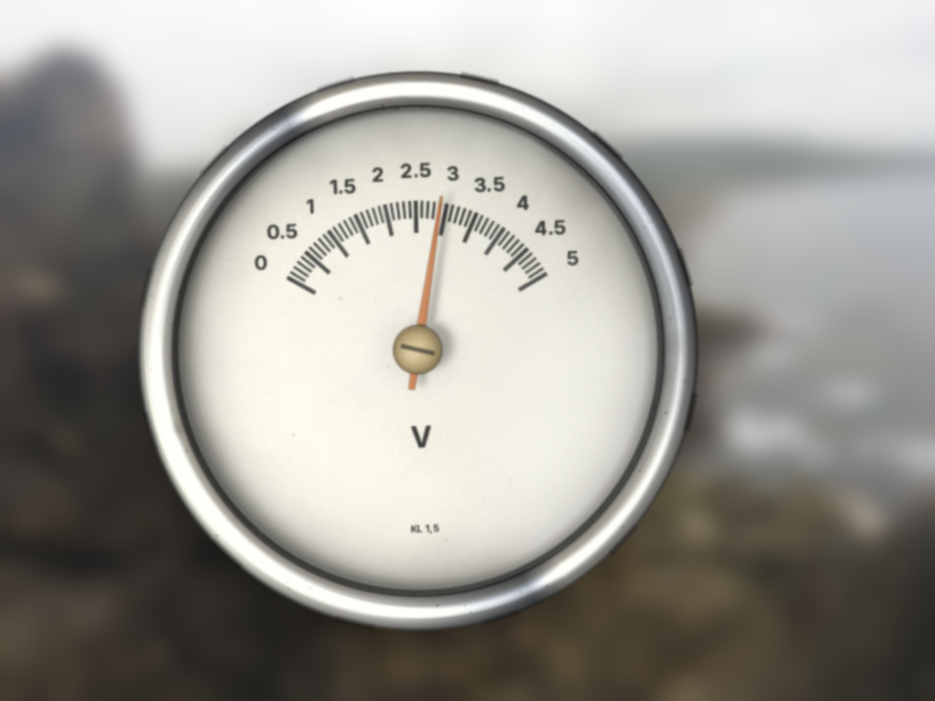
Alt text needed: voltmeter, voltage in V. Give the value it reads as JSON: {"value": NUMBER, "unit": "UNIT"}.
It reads {"value": 2.9, "unit": "V"}
